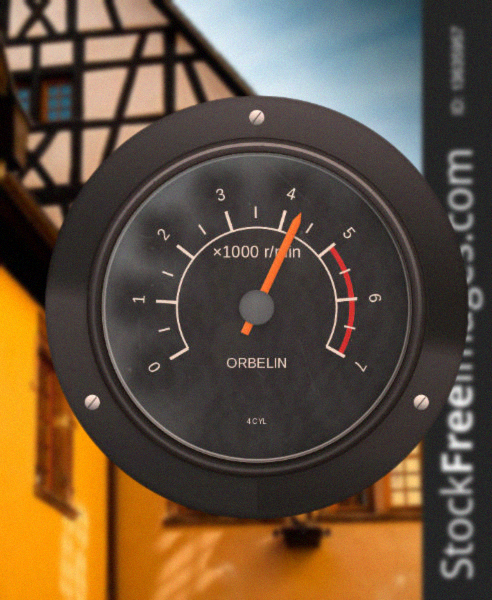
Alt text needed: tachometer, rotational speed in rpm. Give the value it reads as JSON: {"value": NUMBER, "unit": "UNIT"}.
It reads {"value": 4250, "unit": "rpm"}
